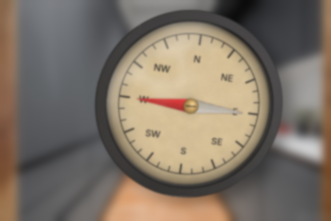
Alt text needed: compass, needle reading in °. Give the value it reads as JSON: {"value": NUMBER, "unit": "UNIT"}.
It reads {"value": 270, "unit": "°"}
